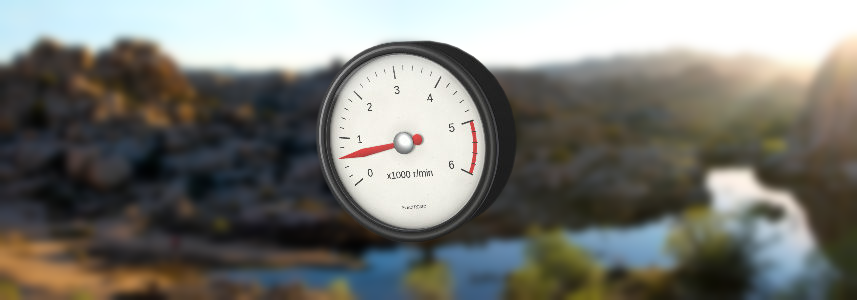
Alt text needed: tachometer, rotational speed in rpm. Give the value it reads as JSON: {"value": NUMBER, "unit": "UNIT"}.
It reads {"value": 600, "unit": "rpm"}
